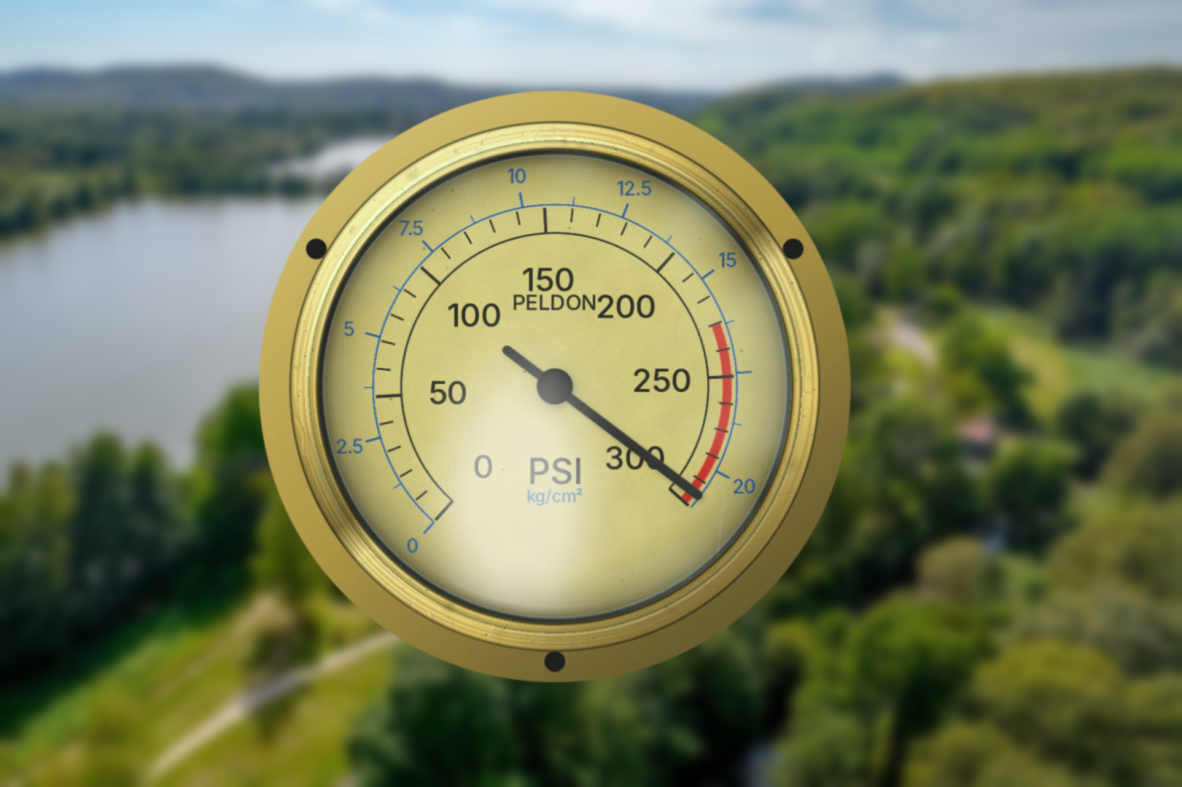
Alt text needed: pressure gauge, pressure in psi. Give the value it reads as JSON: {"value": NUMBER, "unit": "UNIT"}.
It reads {"value": 295, "unit": "psi"}
